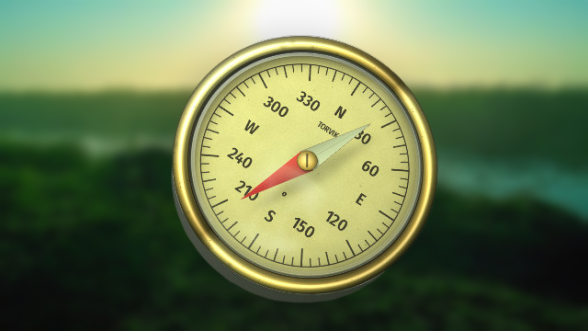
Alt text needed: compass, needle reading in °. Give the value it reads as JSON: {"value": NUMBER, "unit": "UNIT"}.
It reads {"value": 205, "unit": "°"}
